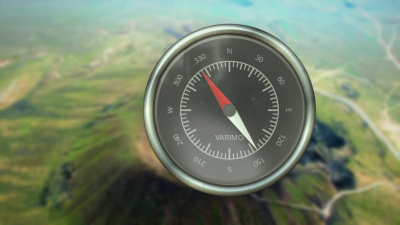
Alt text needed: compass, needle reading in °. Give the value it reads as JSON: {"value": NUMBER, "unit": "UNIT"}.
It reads {"value": 325, "unit": "°"}
